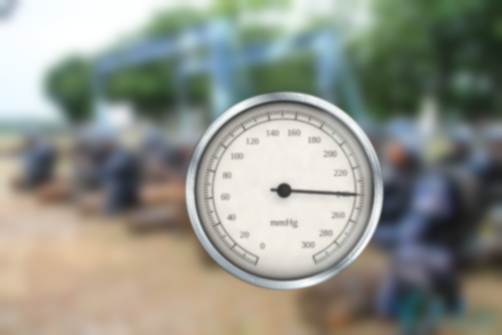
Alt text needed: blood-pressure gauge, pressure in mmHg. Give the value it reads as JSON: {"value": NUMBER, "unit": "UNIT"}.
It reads {"value": 240, "unit": "mmHg"}
